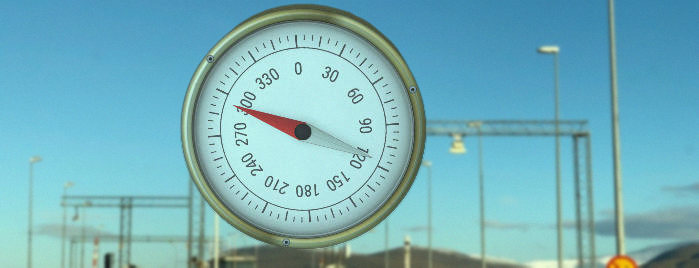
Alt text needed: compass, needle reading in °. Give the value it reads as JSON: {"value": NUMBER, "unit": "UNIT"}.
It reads {"value": 295, "unit": "°"}
